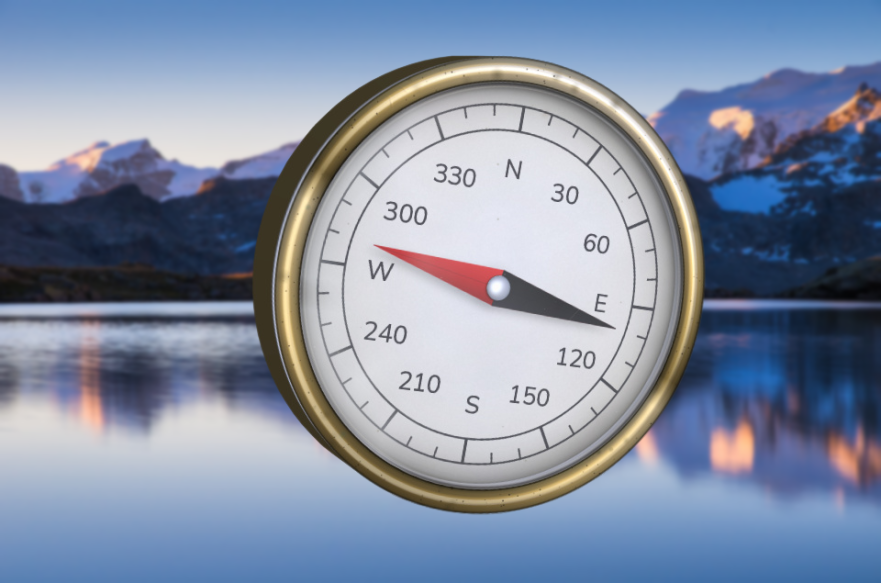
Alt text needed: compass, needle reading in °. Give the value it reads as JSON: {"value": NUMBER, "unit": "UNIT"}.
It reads {"value": 280, "unit": "°"}
